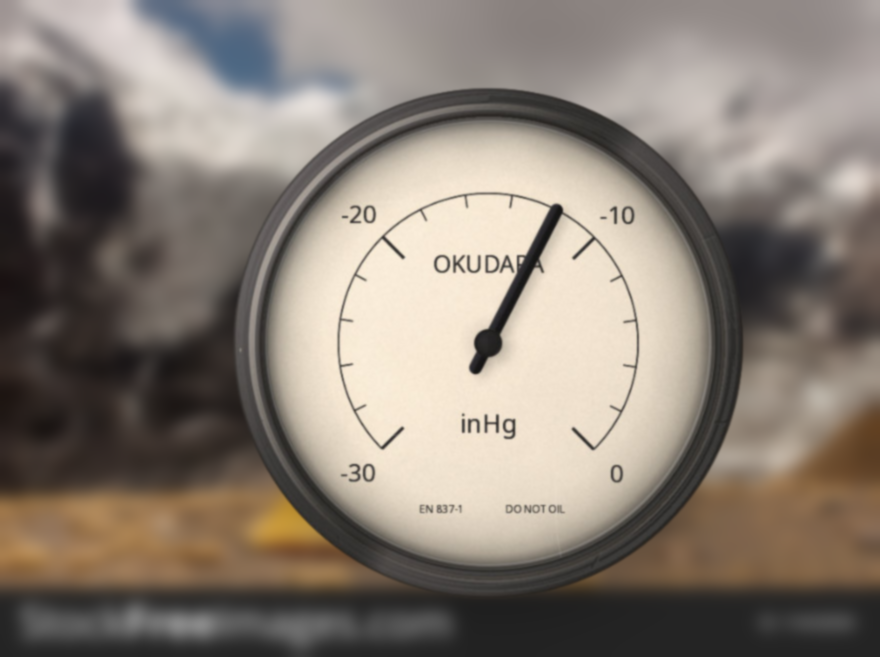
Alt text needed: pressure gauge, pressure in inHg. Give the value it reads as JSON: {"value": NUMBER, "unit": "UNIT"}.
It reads {"value": -12, "unit": "inHg"}
